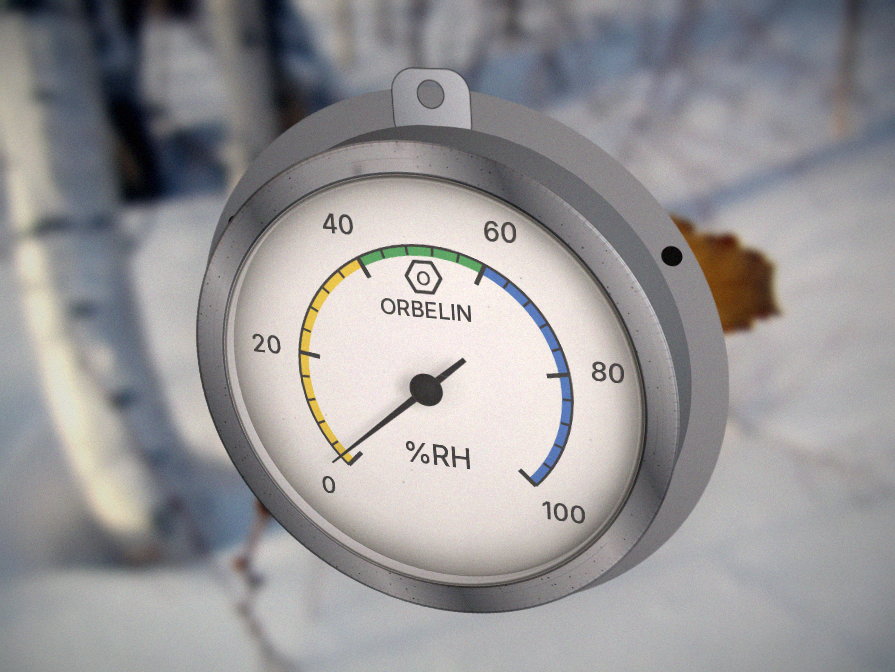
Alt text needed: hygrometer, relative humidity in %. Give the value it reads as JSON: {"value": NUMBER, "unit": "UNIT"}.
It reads {"value": 2, "unit": "%"}
